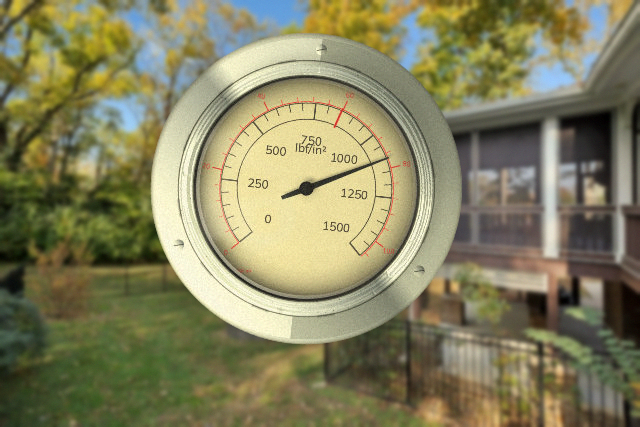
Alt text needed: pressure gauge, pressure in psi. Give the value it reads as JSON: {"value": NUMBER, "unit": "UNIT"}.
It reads {"value": 1100, "unit": "psi"}
